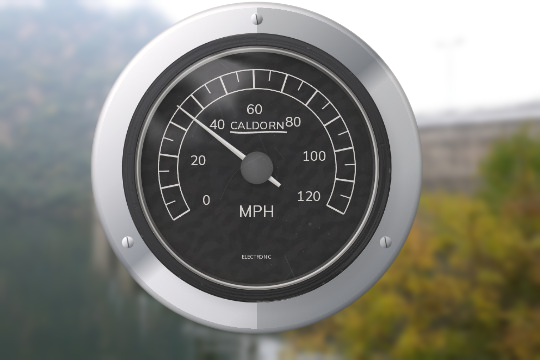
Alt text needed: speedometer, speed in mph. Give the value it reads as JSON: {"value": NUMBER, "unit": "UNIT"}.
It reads {"value": 35, "unit": "mph"}
